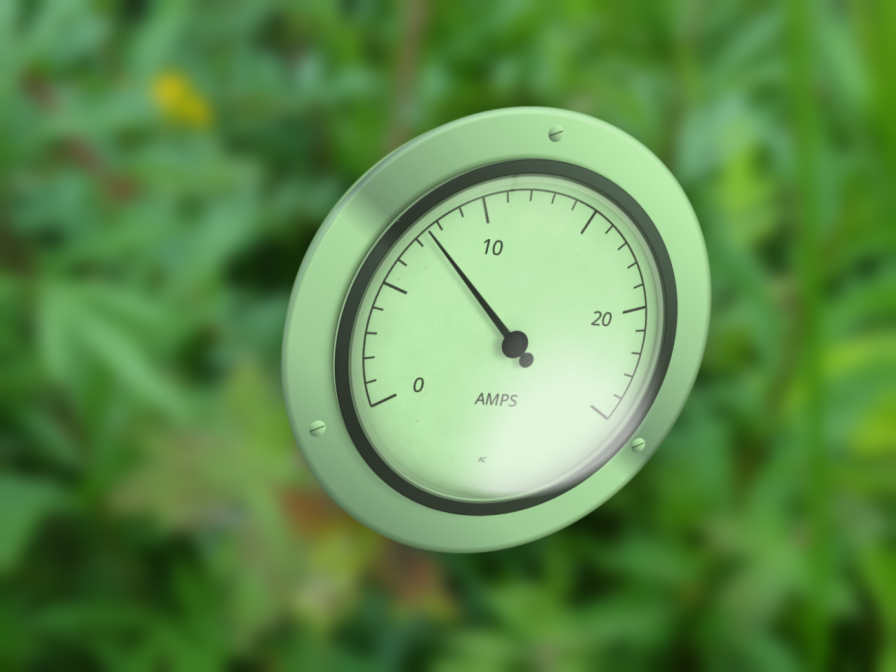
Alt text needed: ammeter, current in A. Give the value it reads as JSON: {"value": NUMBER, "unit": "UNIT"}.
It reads {"value": 7.5, "unit": "A"}
